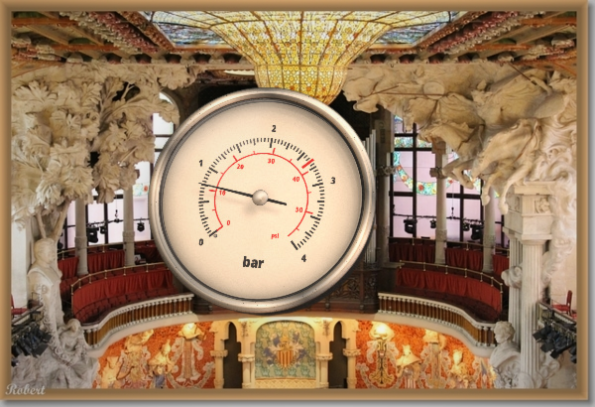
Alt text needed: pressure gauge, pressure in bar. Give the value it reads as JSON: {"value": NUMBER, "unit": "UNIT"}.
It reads {"value": 0.75, "unit": "bar"}
